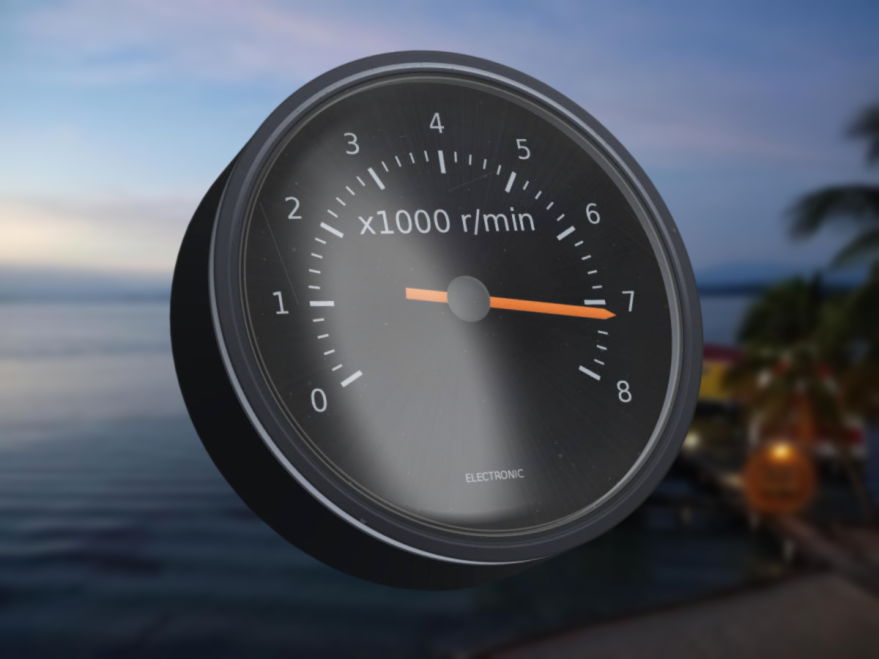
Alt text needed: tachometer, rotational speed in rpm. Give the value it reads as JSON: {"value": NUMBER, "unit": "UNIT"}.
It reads {"value": 7200, "unit": "rpm"}
